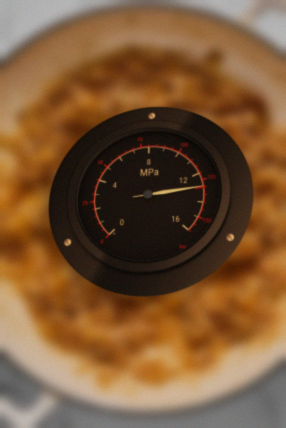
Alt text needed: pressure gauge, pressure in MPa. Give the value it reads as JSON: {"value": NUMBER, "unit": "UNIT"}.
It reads {"value": 13, "unit": "MPa"}
